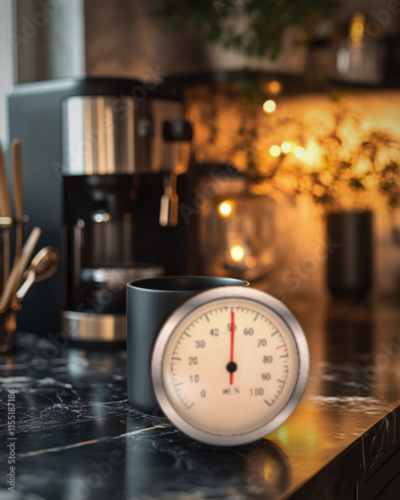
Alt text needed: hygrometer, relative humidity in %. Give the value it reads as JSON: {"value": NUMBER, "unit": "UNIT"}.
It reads {"value": 50, "unit": "%"}
